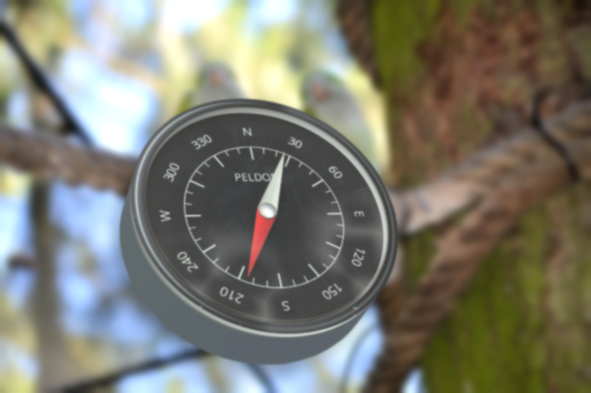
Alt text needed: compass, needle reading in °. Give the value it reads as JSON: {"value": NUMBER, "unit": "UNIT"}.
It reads {"value": 205, "unit": "°"}
